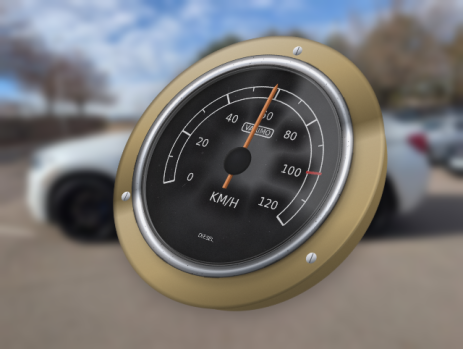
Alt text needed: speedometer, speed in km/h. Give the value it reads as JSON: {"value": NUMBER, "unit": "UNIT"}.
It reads {"value": 60, "unit": "km/h"}
